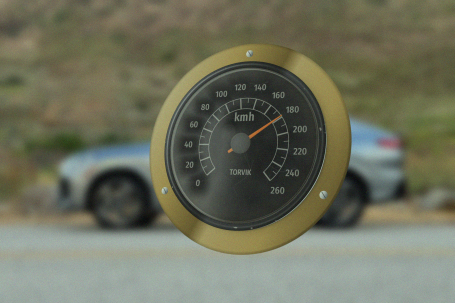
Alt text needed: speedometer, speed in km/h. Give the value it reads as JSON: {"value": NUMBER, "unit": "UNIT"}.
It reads {"value": 180, "unit": "km/h"}
